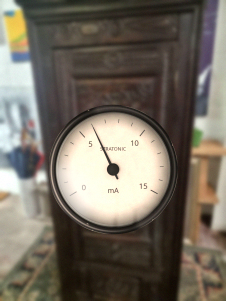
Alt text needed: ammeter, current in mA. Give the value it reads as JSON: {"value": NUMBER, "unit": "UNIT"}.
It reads {"value": 6, "unit": "mA"}
